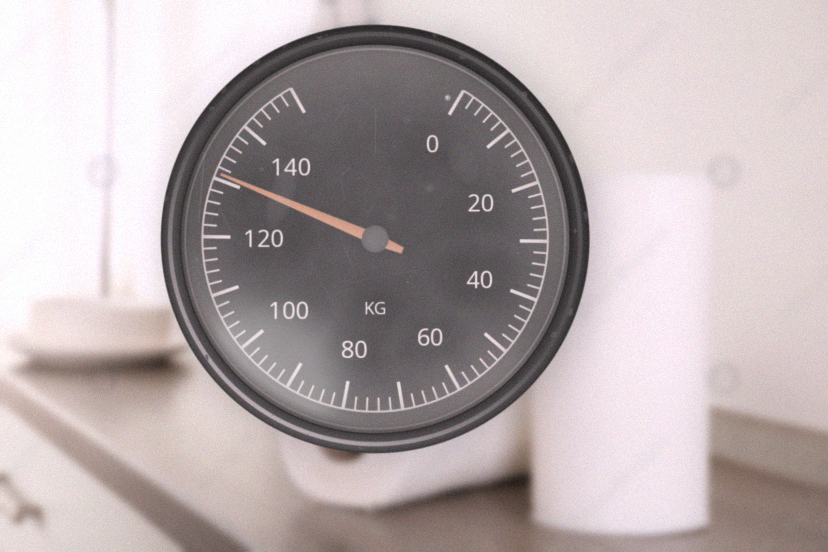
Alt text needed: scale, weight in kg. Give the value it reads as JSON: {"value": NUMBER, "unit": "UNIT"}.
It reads {"value": 131, "unit": "kg"}
